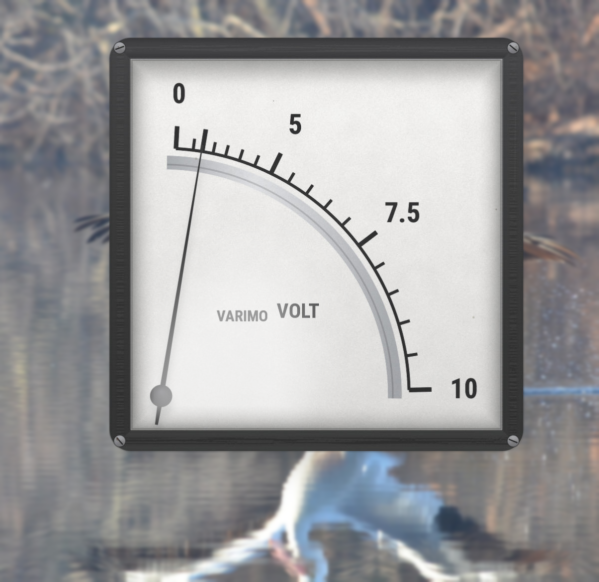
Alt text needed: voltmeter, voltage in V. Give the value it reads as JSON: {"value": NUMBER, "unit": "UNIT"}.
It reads {"value": 2.5, "unit": "V"}
